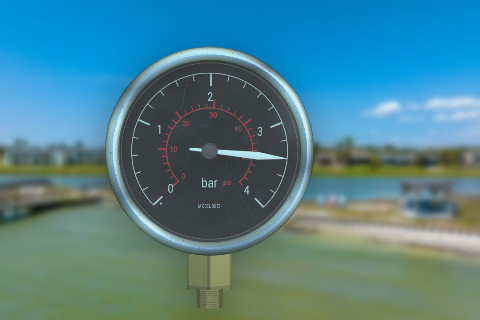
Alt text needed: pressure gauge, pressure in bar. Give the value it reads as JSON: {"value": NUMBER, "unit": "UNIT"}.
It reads {"value": 3.4, "unit": "bar"}
